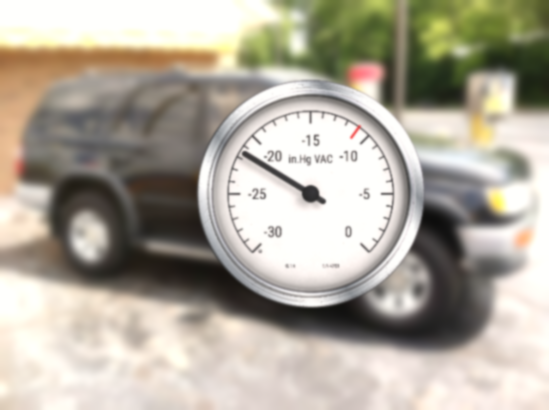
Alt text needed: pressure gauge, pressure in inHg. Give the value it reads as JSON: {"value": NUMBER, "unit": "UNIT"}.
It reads {"value": -21.5, "unit": "inHg"}
